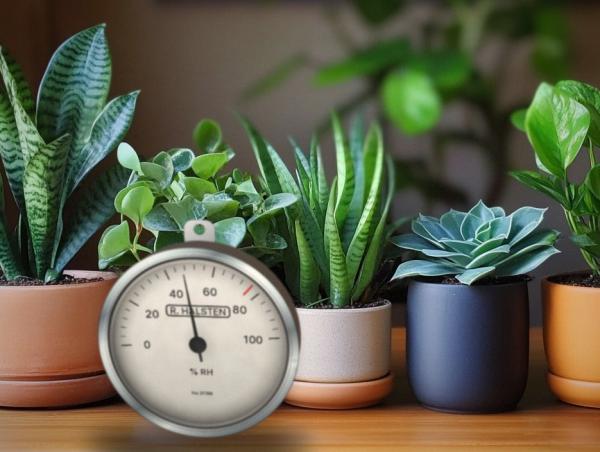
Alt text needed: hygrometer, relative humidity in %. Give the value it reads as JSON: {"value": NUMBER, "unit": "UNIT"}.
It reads {"value": 48, "unit": "%"}
